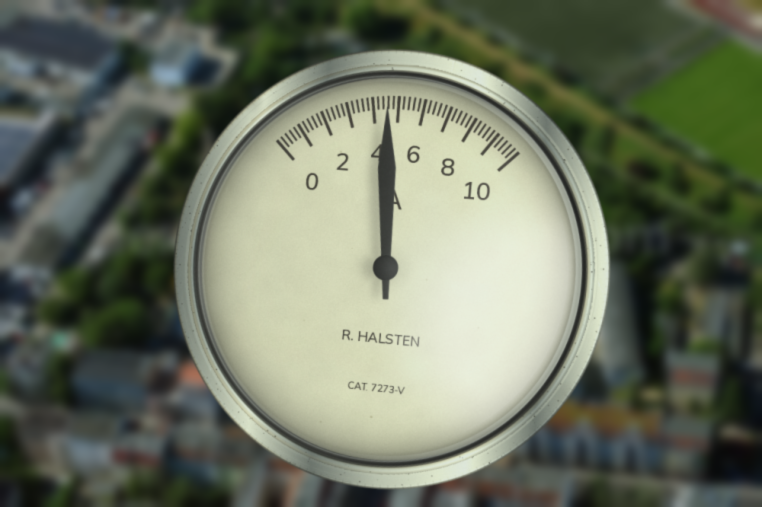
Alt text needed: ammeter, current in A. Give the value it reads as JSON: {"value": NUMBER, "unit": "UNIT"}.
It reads {"value": 4.6, "unit": "A"}
